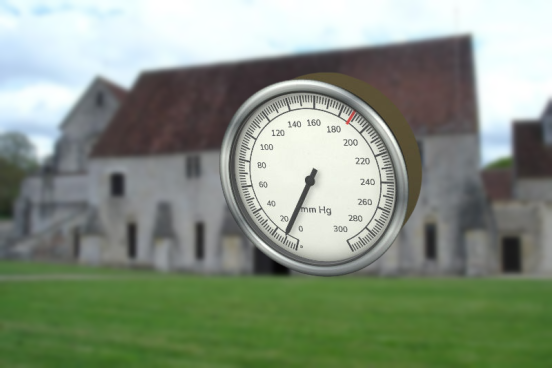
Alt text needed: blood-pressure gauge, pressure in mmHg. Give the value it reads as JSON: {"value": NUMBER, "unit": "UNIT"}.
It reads {"value": 10, "unit": "mmHg"}
